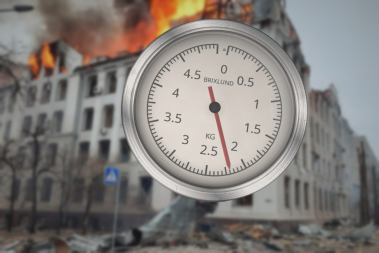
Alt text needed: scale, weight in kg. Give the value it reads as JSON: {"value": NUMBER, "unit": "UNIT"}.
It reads {"value": 2.2, "unit": "kg"}
